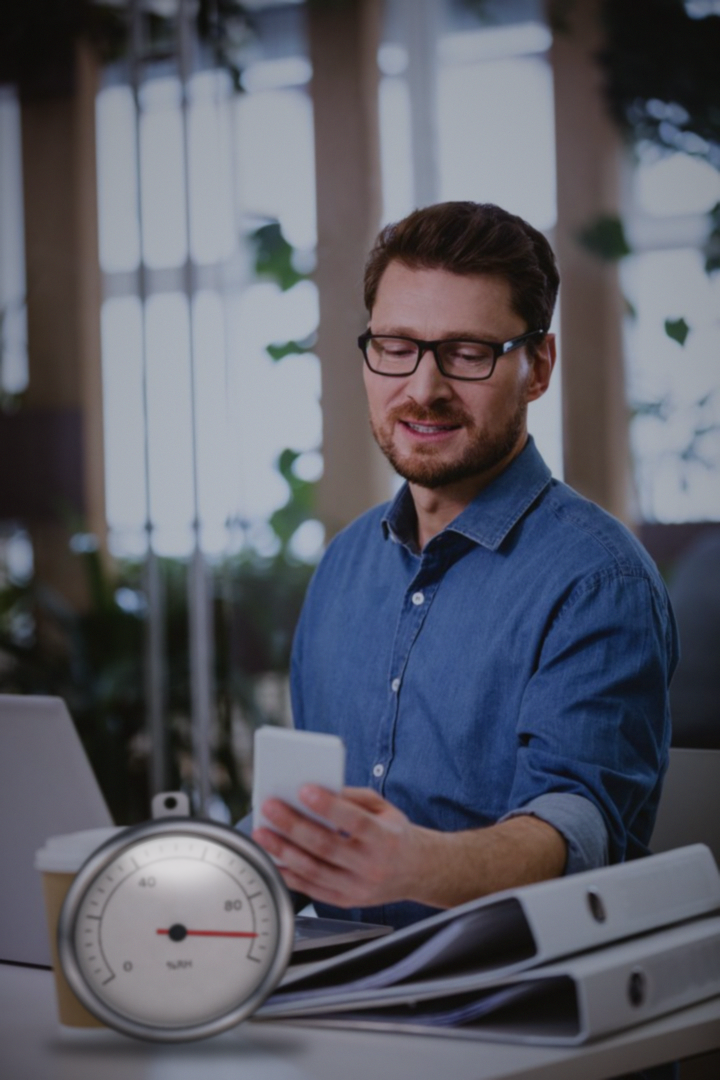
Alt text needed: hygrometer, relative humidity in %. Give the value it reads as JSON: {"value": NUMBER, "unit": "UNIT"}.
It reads {"value": 92, "unit": "%"}
